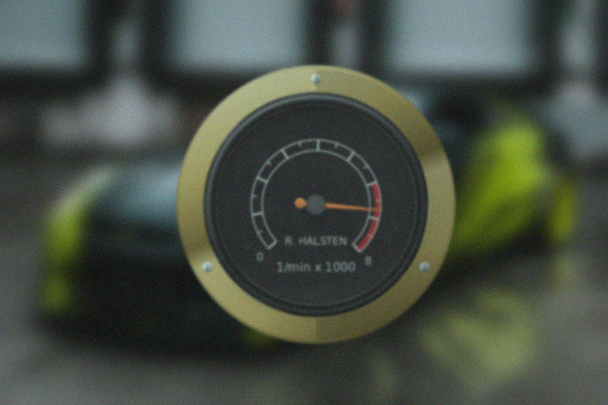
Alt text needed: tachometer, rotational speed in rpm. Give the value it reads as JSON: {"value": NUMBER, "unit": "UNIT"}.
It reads {"value": 6750, "unit": "rpm"}
